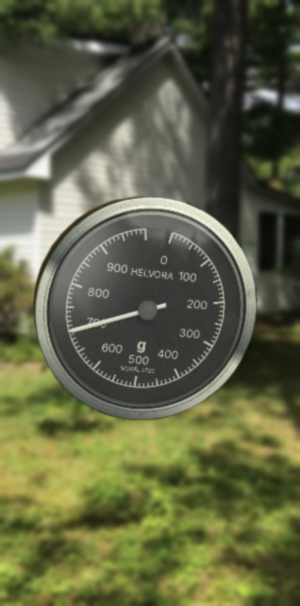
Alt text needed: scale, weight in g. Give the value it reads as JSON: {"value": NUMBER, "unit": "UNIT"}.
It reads {"value": 700, "unit": "g"}
